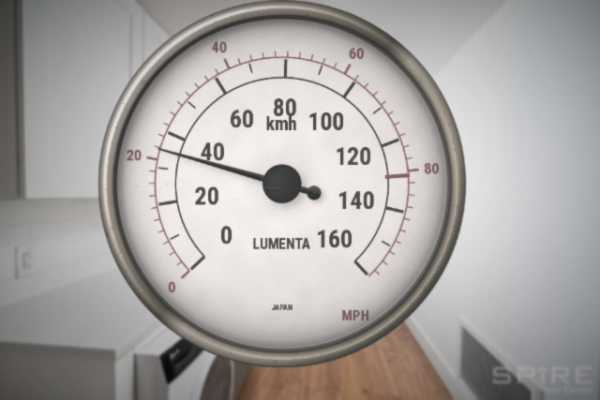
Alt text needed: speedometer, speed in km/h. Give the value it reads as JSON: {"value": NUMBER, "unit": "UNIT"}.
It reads {"value": 35, "unit": "km/h"}
